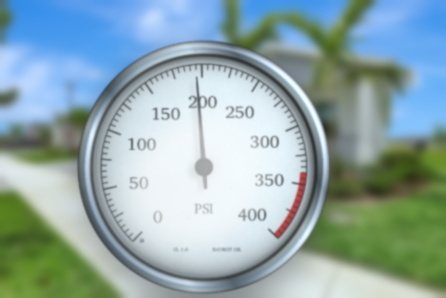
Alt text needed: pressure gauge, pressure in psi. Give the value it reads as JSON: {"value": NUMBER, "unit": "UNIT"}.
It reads {"value": 195, "unit": "psi"}
